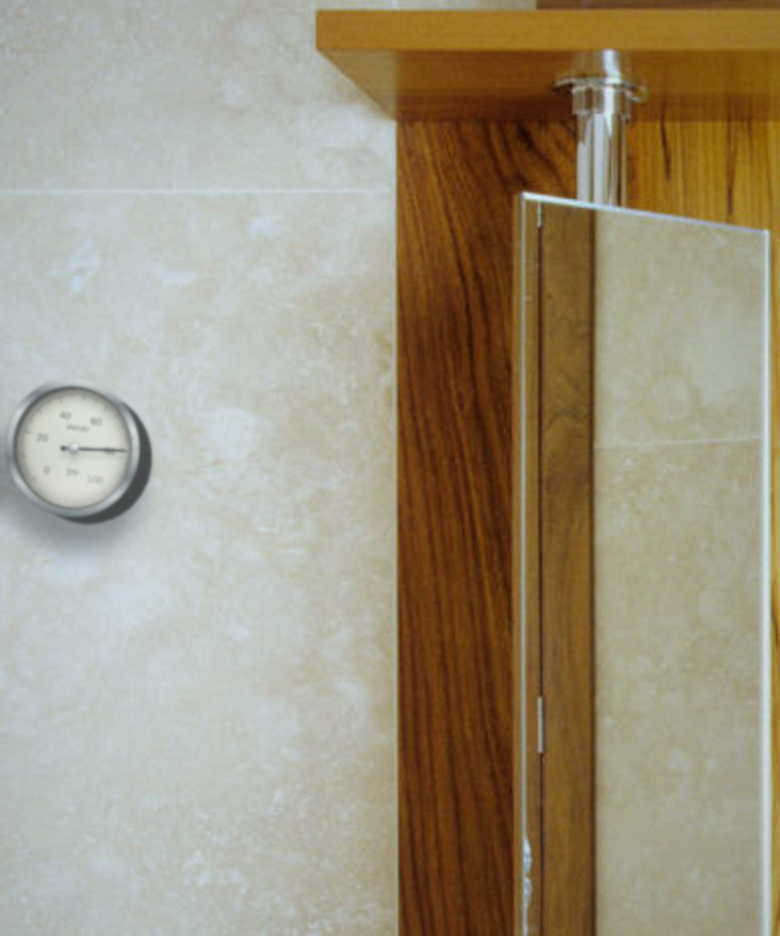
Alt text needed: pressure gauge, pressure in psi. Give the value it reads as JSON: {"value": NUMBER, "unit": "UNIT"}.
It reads {"value": 80, "unit": "psi"}
